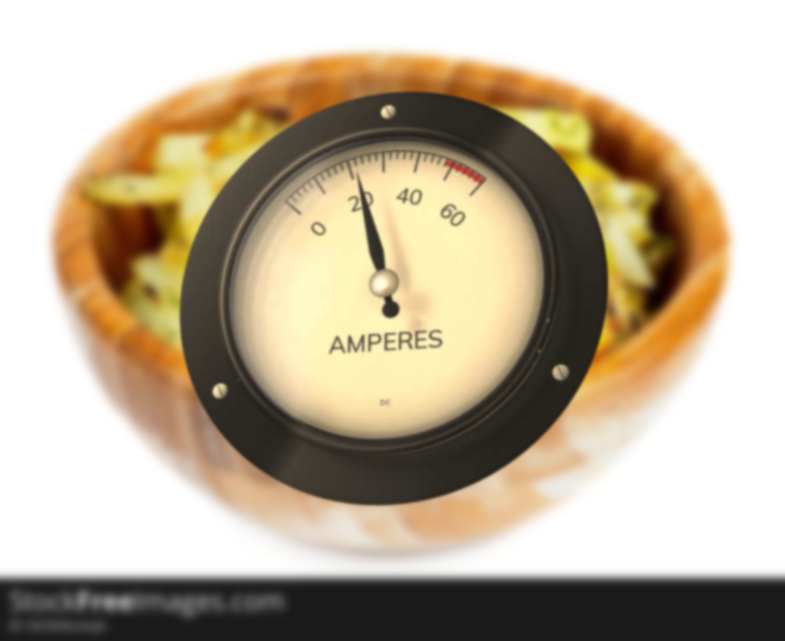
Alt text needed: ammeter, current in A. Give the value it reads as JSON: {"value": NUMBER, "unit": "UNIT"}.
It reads {"value": 22, "unit": "A"}
